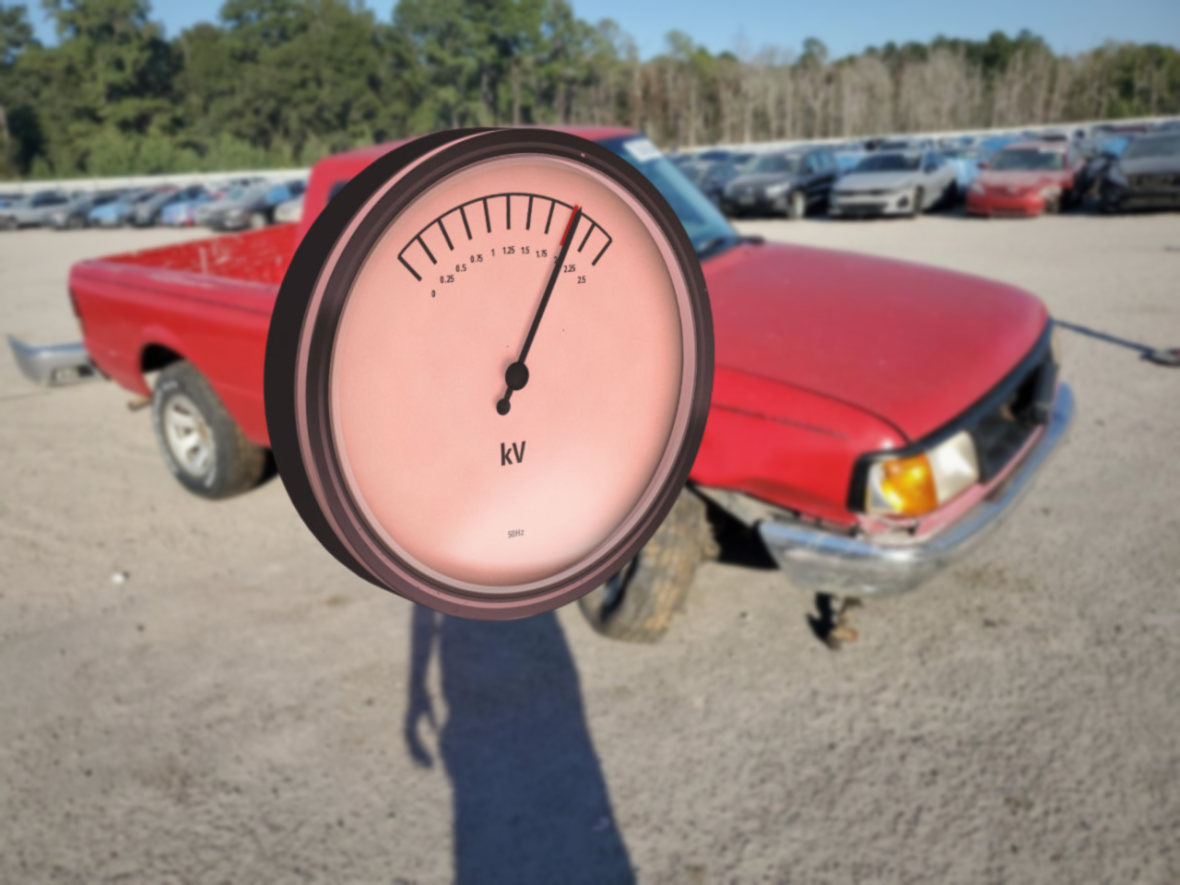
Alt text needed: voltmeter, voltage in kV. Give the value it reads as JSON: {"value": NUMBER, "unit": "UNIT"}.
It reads {"value": 2, "unit": "kV"}
